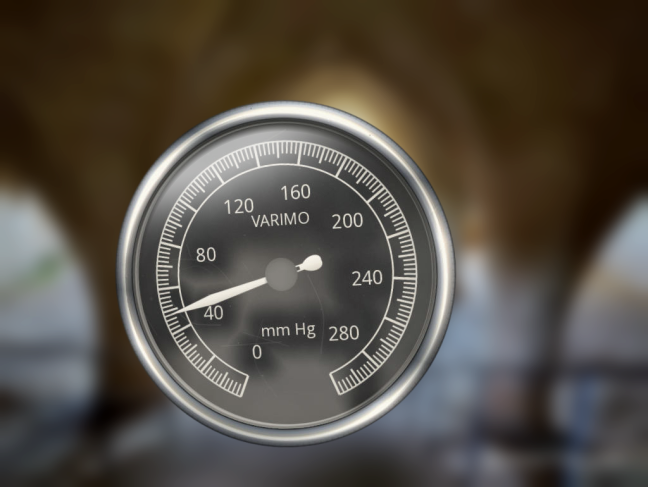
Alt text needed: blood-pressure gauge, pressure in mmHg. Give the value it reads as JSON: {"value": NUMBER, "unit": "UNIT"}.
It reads {"value": 48, "unit": "mmHg"}
